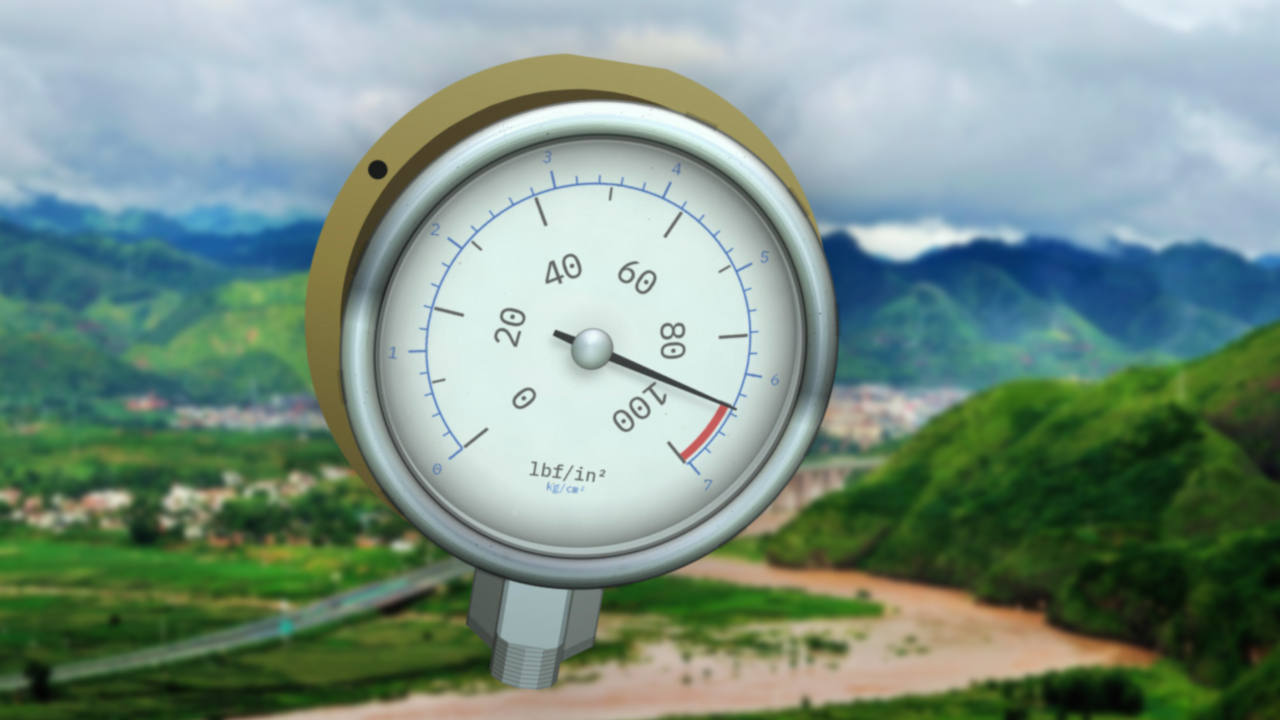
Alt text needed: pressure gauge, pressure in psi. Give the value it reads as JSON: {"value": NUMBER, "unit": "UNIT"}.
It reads {"value": 90, "unit": "psi"}
